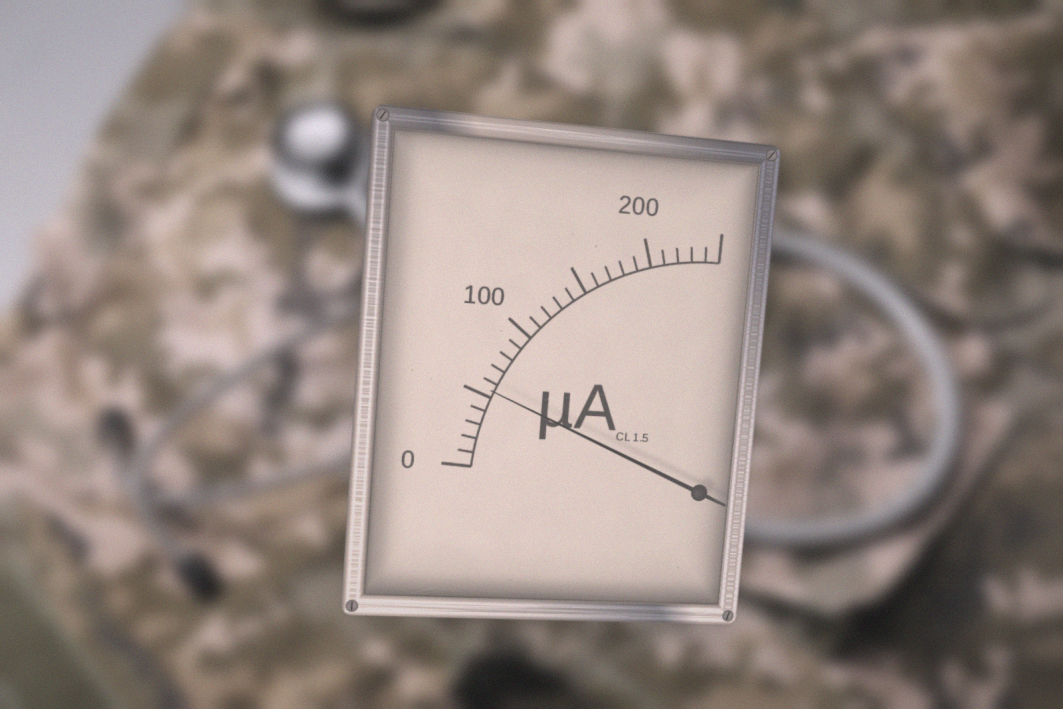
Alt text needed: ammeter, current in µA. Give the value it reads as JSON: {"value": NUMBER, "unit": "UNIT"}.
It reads {"value": 55, "unit": "µA"}
